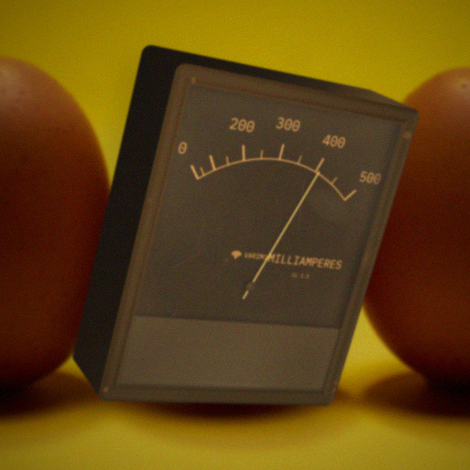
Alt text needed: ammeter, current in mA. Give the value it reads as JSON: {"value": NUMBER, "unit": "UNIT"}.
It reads {"value": 400, "unit": "mA"}
